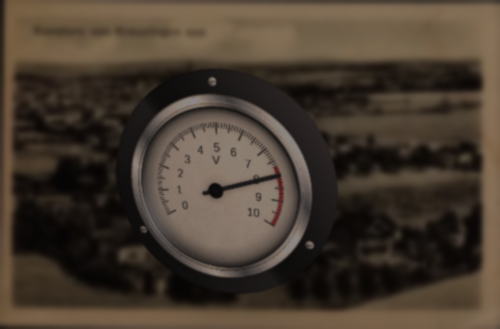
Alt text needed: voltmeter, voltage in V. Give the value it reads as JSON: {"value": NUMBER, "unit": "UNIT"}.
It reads {"value": 8, "unit": "V"}
